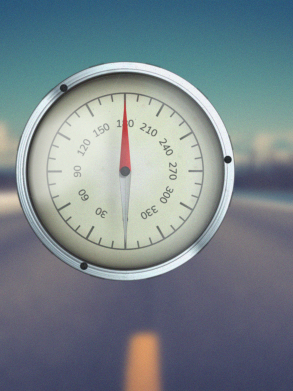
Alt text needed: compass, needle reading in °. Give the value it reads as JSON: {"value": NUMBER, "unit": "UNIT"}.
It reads {"value": 180, "unit": "°"}
